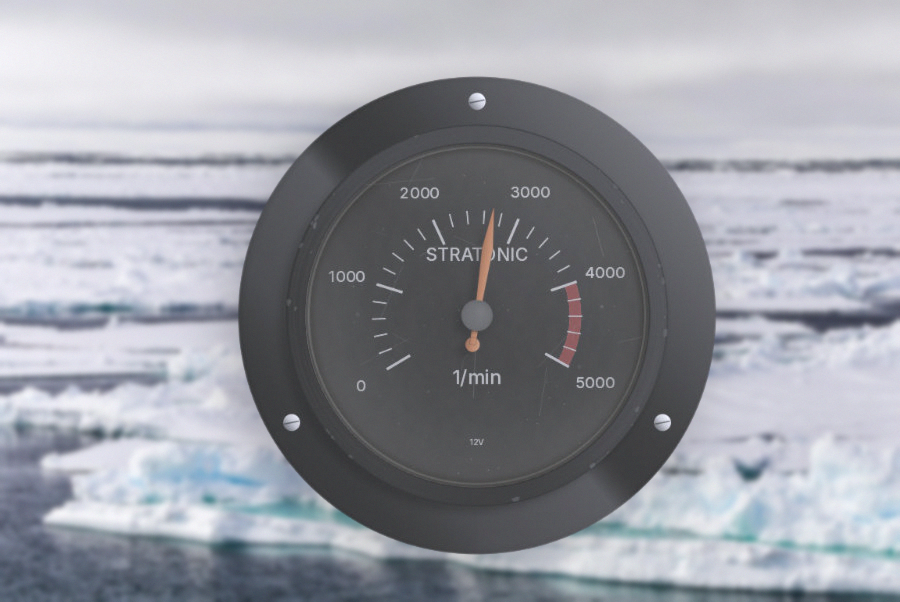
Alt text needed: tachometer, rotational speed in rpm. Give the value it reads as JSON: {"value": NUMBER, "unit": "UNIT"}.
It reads {"value": 2700, "unit": "rpm"}
